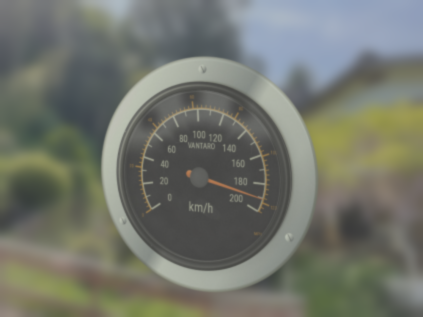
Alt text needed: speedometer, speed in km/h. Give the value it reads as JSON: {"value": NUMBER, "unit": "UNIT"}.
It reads {"value": 190, "unit": "km/h"}
